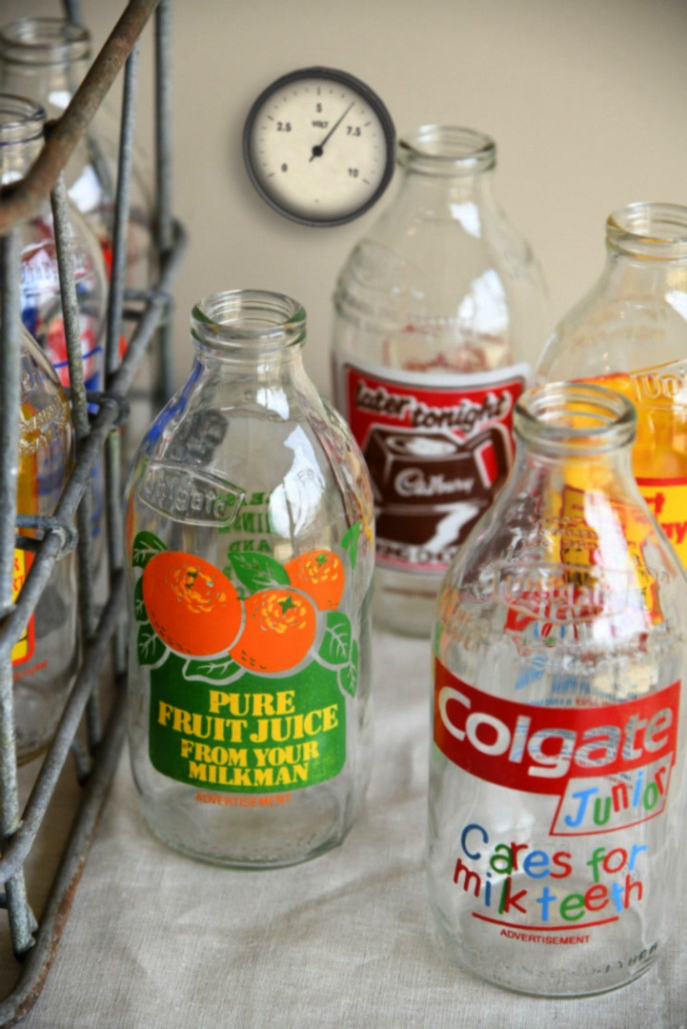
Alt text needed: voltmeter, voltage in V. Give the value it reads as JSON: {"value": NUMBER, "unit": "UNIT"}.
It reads {"value": 6.5, "unit": "V"}
